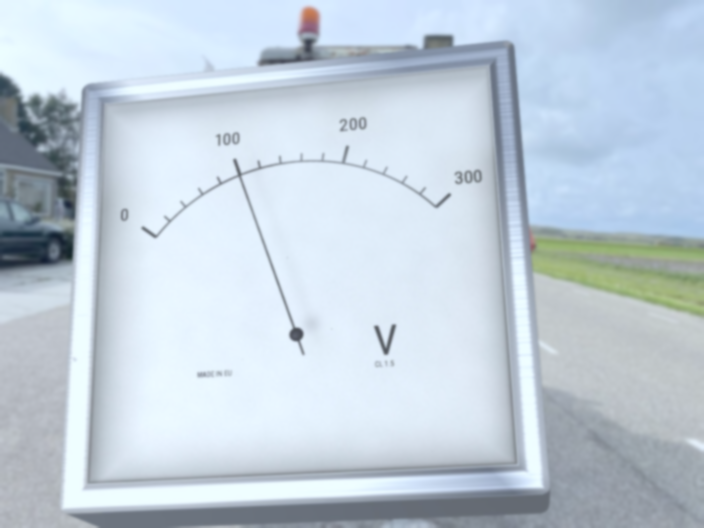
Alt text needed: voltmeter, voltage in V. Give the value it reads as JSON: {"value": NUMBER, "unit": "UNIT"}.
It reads {"value": 100, "unit": "V"}
